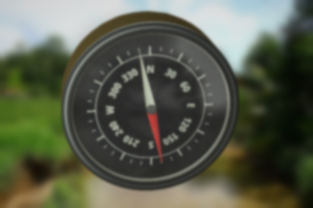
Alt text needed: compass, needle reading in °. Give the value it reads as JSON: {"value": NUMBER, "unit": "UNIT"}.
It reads {"value": 170, "unit": "°"}
